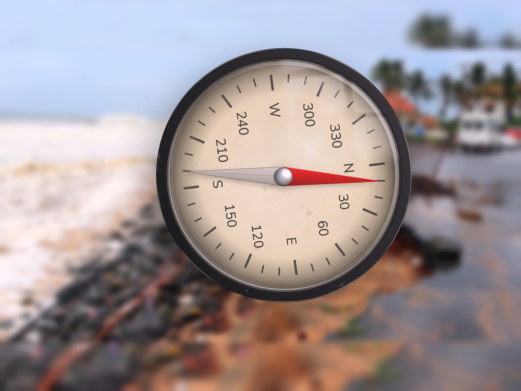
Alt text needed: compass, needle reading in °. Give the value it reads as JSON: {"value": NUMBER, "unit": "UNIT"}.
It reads {"value": 10, "unit": "°"}
